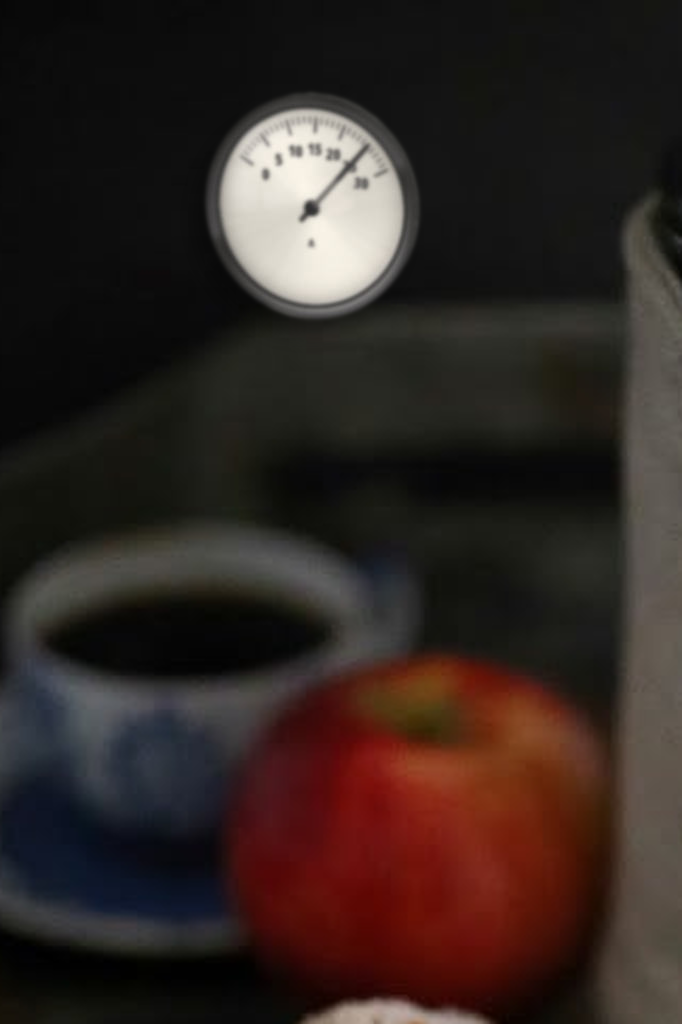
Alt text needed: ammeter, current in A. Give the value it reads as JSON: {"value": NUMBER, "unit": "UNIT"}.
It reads {"value": 25, "unit": "A"}
